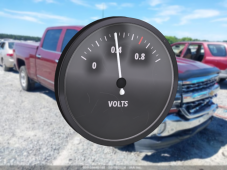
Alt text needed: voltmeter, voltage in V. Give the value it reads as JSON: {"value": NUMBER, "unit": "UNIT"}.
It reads {"value": 0.4, "unit": "V"}
